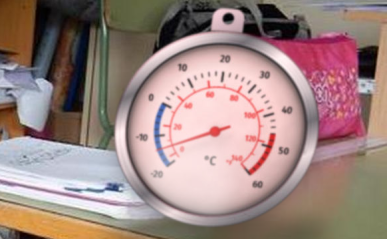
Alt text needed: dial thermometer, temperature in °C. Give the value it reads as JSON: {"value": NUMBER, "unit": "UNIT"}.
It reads {"value": -14, "unit": "°C"}
